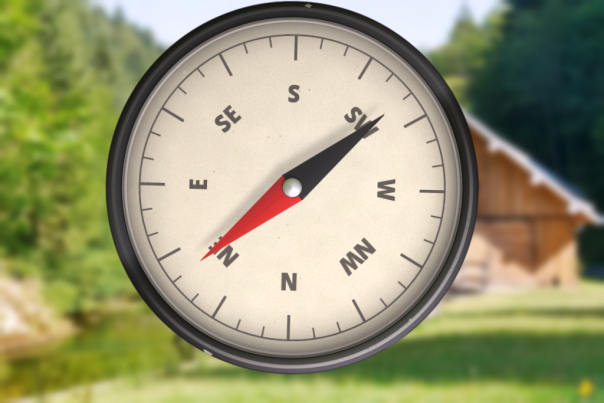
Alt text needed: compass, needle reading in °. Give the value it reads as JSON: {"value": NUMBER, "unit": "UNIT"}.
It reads {"value": 50, "unit": "°"}
